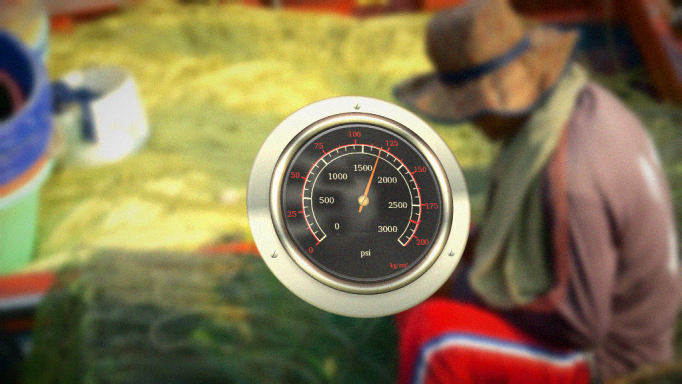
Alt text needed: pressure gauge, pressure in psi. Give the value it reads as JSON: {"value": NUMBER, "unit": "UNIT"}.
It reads {"value": 1700, "unit": "psi"}
